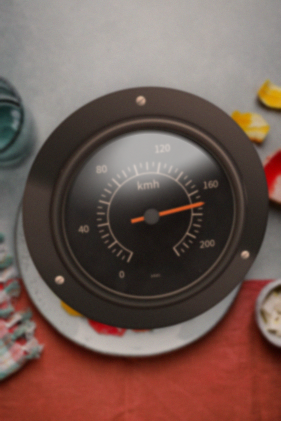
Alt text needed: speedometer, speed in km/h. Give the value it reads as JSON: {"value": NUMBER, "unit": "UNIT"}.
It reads {"value": 170, "unit": "km/h"}
